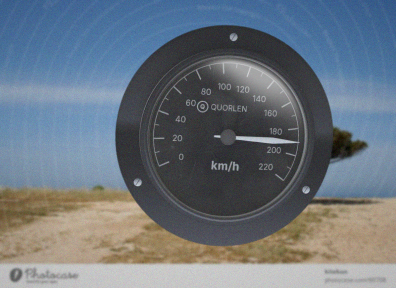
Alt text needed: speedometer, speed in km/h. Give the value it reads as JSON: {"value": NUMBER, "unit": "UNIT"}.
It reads {"value": 190, "unit": "km/h"}
